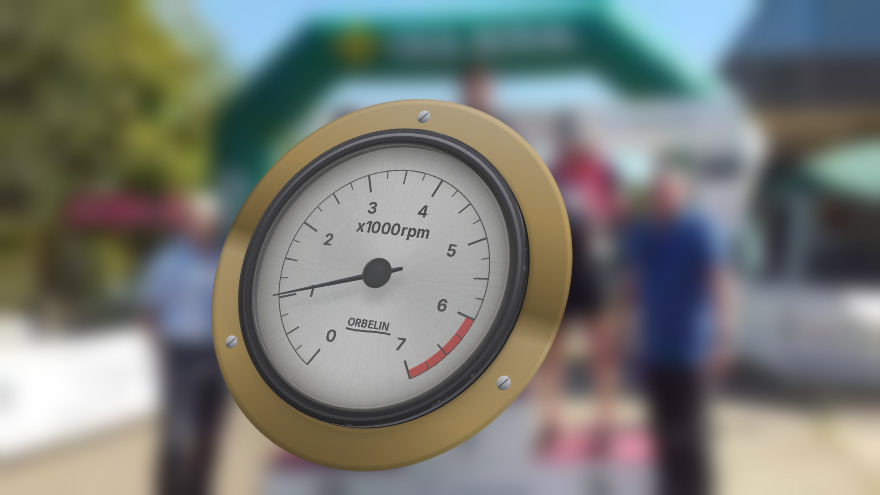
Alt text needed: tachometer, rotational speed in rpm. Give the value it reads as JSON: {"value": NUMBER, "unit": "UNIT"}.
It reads {"value": 1000, "unit": "rpm"}
